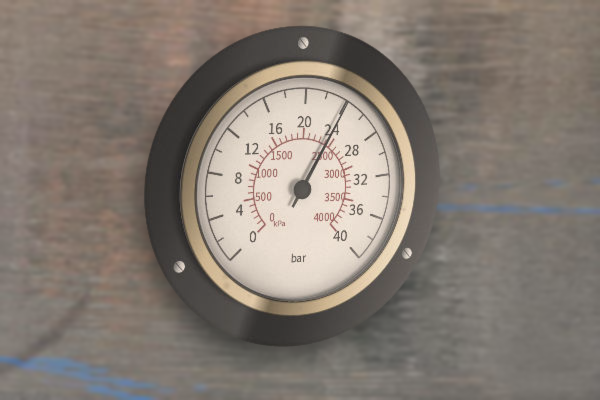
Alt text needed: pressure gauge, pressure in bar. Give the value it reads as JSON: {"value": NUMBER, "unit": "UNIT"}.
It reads {"value": 24, "unit": "bar"}
